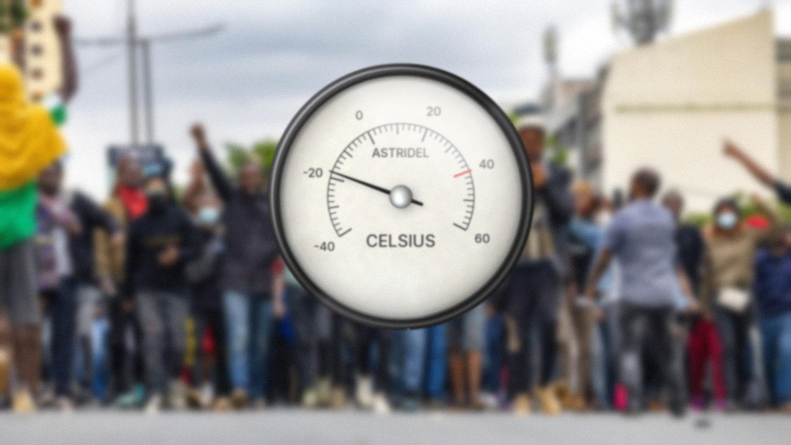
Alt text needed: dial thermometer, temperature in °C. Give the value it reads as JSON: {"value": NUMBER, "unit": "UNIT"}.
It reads {"value": -18, "unit": "°C"}
